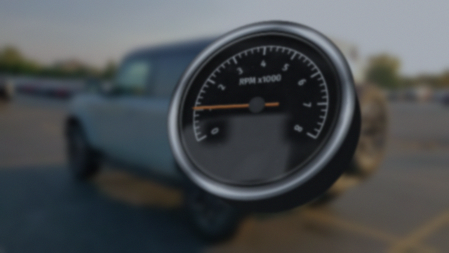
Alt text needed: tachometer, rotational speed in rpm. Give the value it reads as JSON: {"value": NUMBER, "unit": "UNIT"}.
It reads {"value": 1000, "unit": "rpm"}
